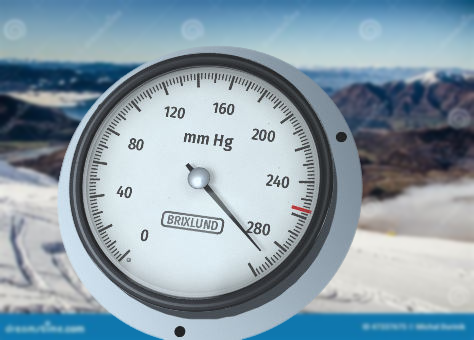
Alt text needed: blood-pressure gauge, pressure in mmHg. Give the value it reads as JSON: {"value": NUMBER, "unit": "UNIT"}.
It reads {"value": 290, "unit": "mmHg"}
